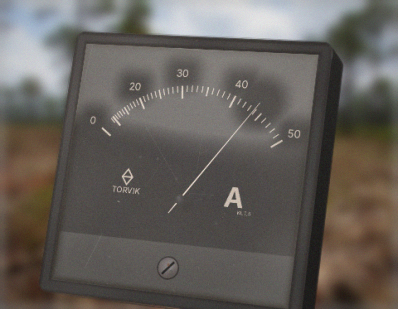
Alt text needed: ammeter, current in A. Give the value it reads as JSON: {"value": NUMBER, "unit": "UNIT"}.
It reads {"value": 44, "unit": "A"}
